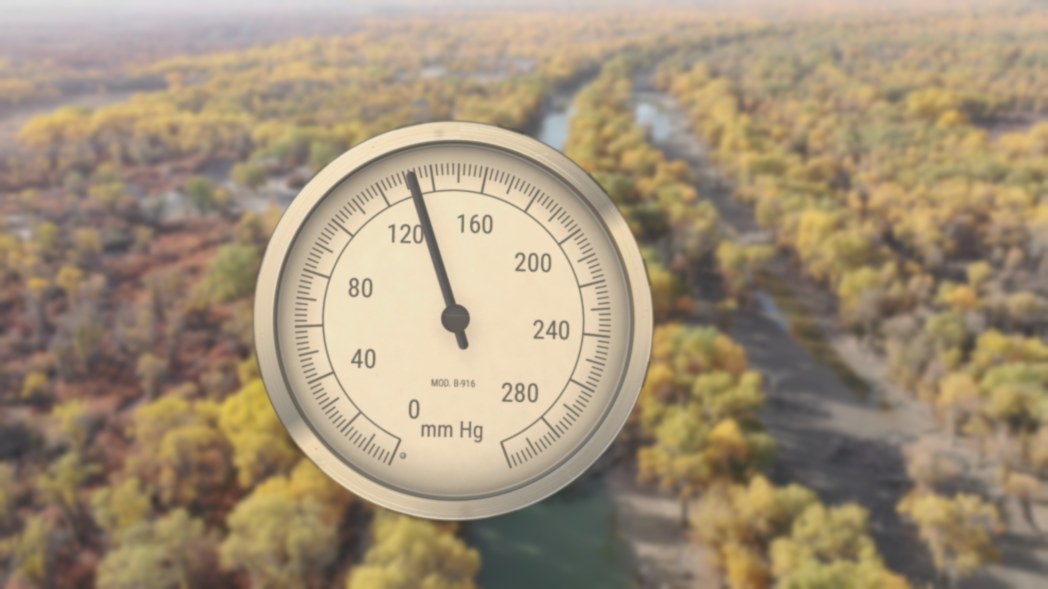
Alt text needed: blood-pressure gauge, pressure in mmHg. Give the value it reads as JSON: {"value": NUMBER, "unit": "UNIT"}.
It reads {"value": 132, "unit": "mmHg"}
